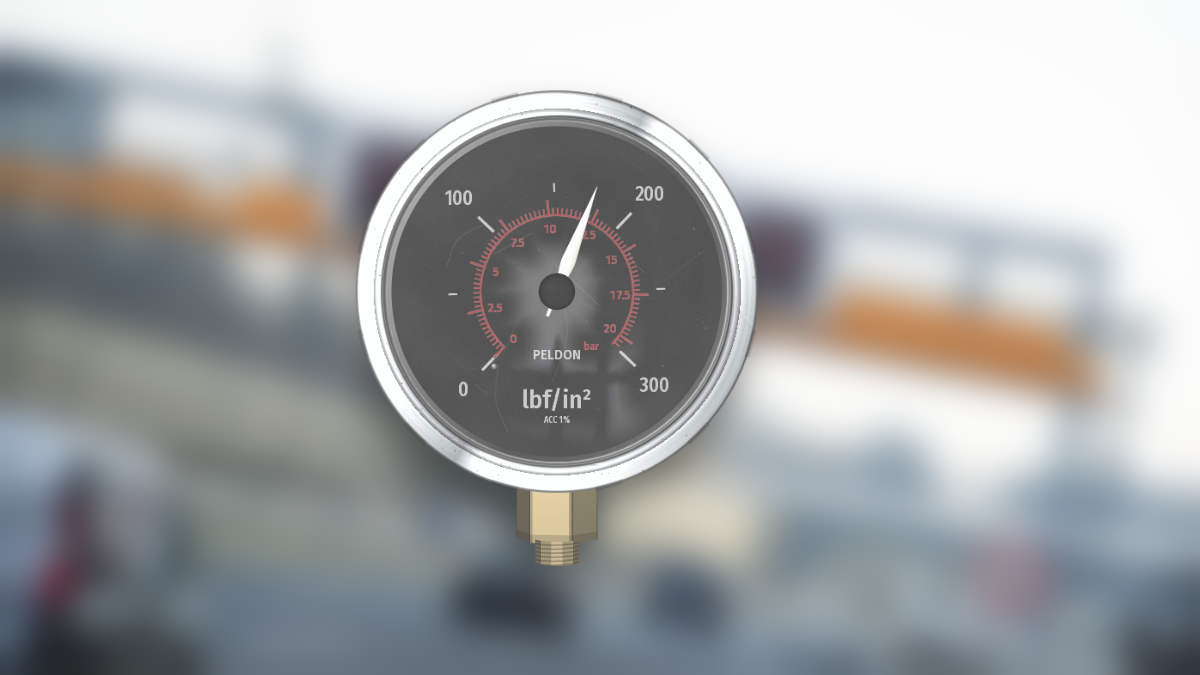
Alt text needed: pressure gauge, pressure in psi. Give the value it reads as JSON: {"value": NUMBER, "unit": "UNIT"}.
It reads {"value": 175, "unit": "psi"}
